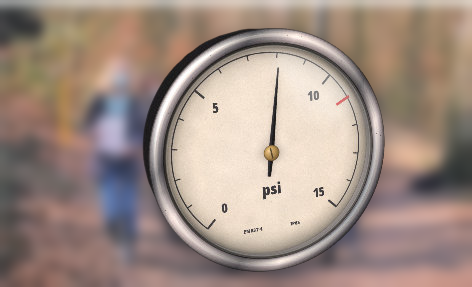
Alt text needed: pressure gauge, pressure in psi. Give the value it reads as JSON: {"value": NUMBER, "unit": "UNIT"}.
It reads {"value": 8, "unit": "psi"}
